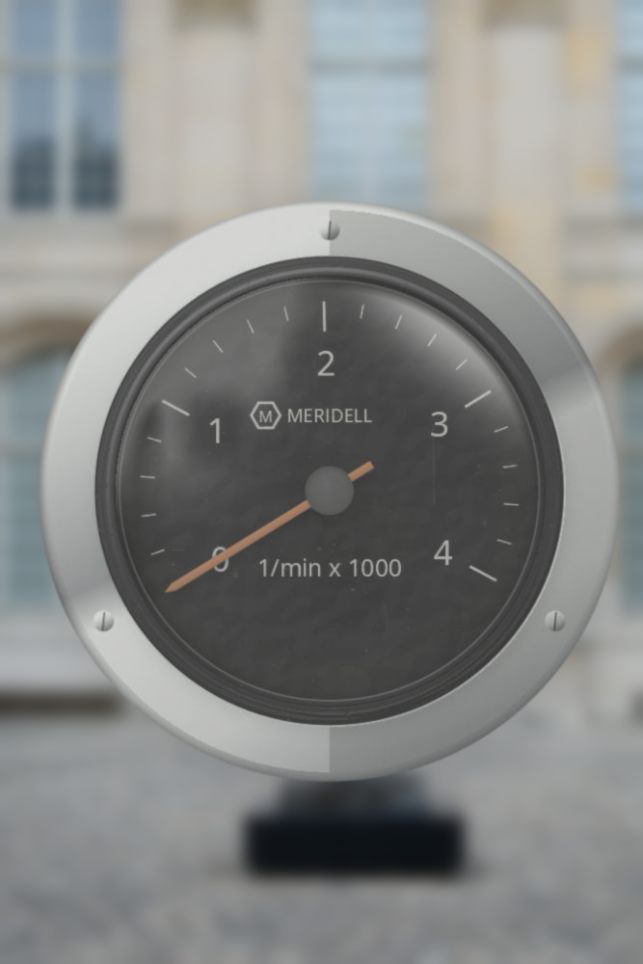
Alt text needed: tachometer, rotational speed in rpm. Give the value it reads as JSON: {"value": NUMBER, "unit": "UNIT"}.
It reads {"value": 0, "unit": "rpm"}
